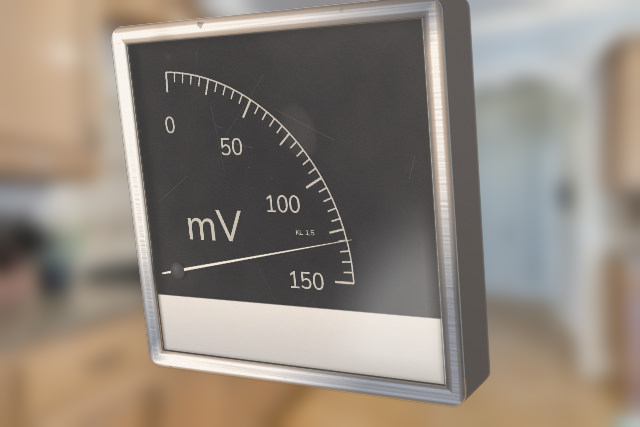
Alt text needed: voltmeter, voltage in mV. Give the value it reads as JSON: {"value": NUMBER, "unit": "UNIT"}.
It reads {"value": 130, "unit": "mV"}
